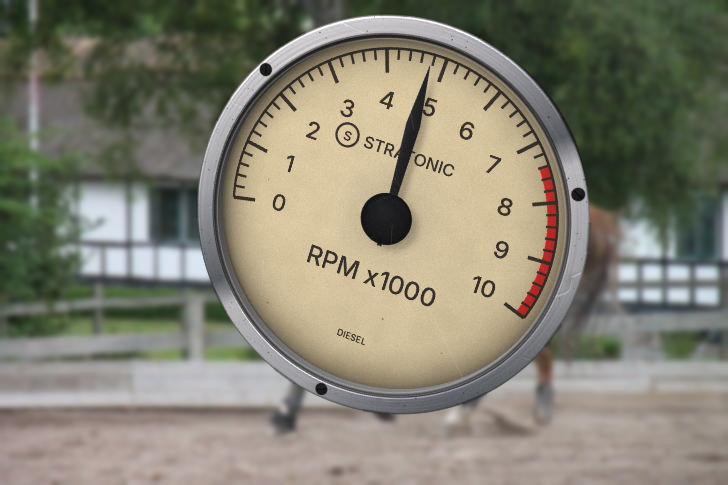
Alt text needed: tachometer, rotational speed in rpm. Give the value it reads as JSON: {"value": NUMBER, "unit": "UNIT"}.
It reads {"value": 4800, "unit": "rpm"}
